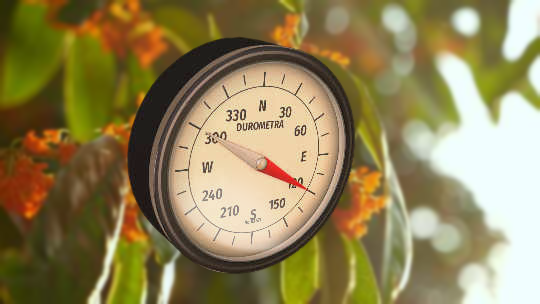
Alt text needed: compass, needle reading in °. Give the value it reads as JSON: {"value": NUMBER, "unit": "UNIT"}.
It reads {"value": 120, "unit": "°"}
